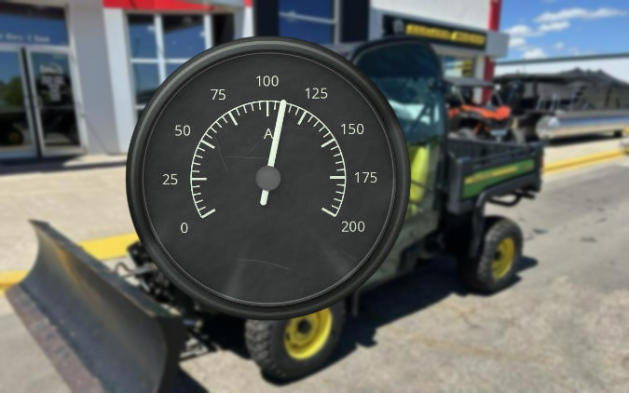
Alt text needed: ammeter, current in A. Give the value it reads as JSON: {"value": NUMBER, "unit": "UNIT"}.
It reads {"value": 110, "unit": "A"}
